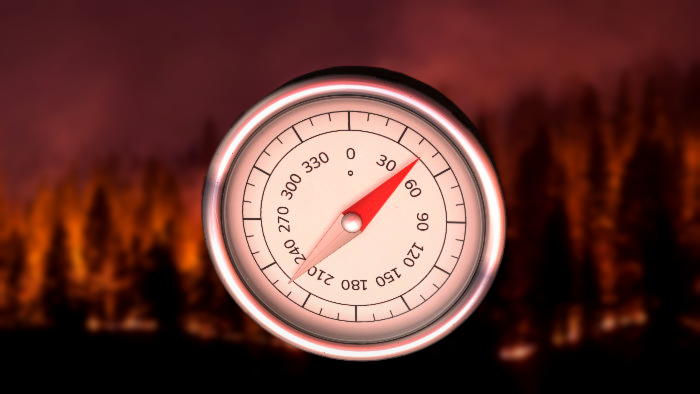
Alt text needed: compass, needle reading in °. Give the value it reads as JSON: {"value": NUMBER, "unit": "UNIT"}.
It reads {"value": 45, "unit": "°"}
